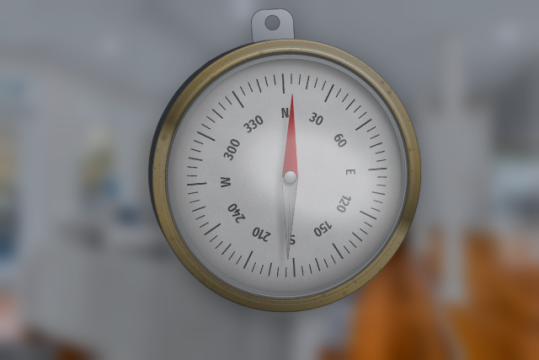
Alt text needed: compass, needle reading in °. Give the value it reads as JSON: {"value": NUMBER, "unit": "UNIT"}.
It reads {"value": 5, "unit": "°"}
